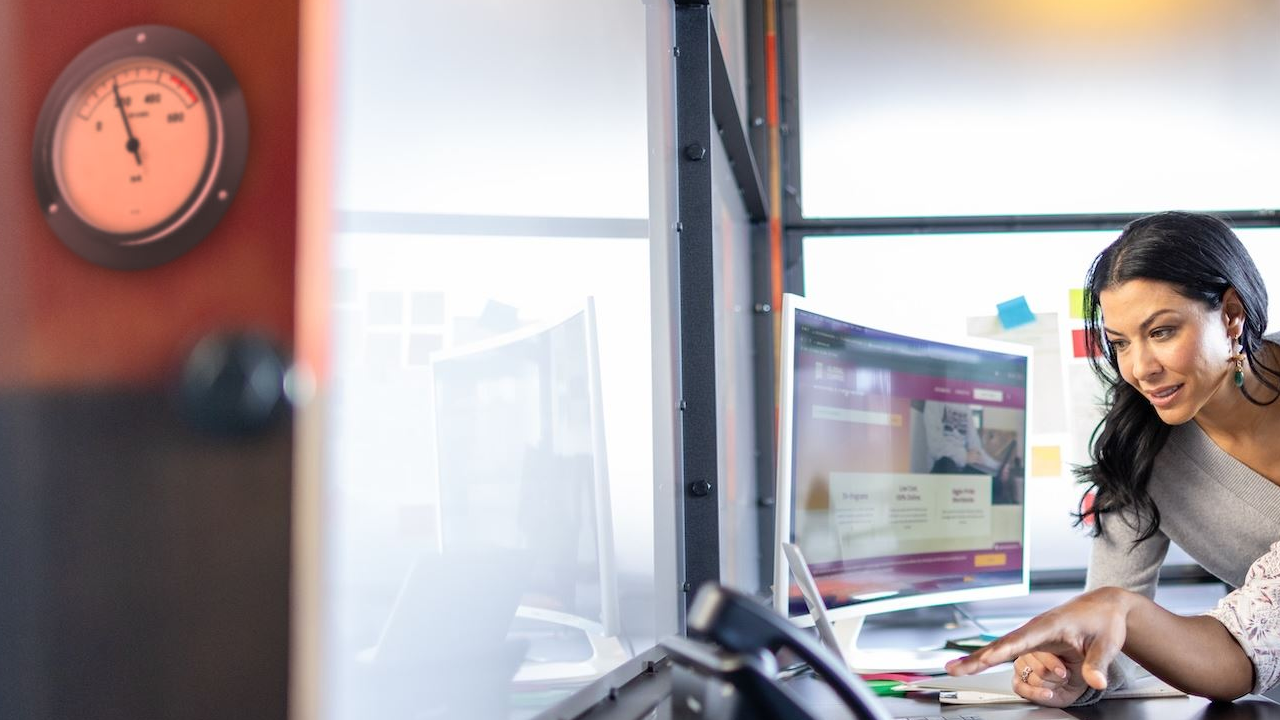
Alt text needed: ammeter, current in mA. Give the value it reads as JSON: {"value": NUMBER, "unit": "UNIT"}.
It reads {"value": 200, "unit": "mA"}
